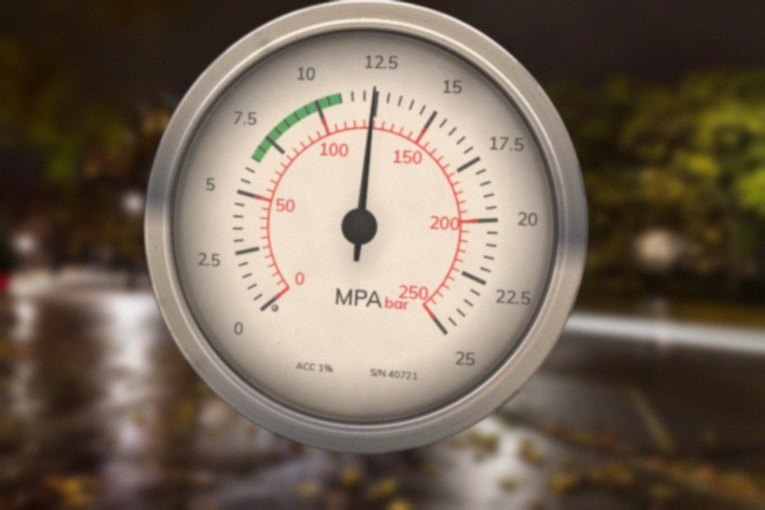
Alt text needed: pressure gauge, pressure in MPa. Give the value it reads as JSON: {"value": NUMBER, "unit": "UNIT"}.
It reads {"value": 12.5, "unit": "MPa"}
